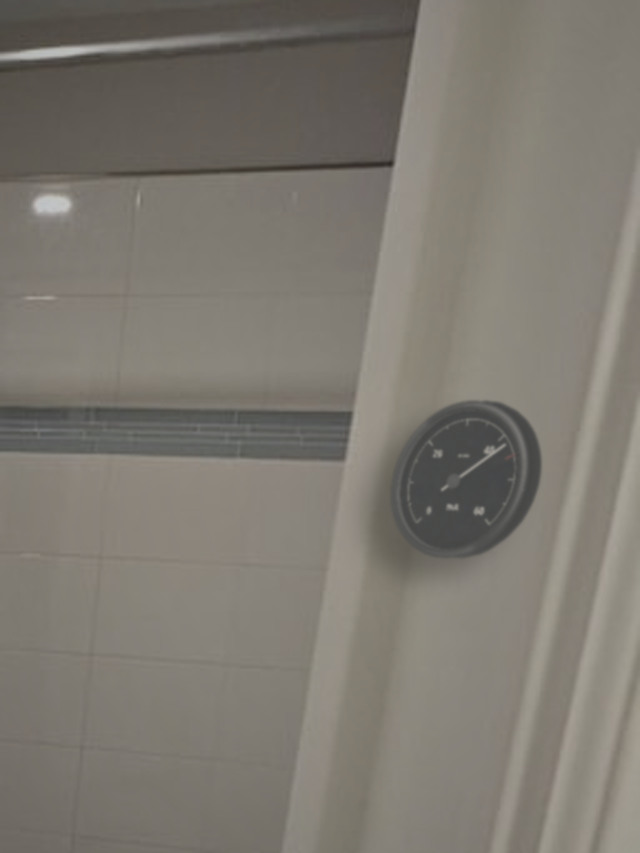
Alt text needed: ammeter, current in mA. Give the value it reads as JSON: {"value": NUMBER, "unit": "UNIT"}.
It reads {"value": 42.5, "unit": "mA"}
